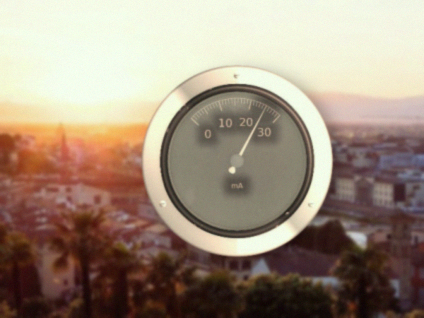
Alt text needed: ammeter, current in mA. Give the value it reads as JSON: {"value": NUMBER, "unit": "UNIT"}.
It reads {"value": 25, "unit": "mA"}
